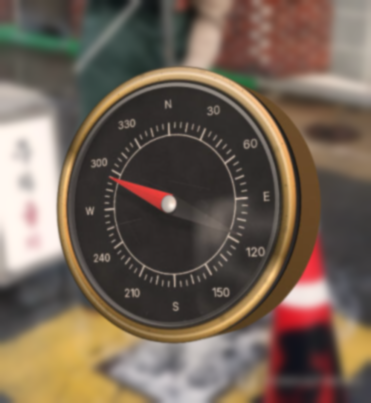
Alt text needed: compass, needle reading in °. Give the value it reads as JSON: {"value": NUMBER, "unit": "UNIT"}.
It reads {"value": 295, "unit": "°"}
